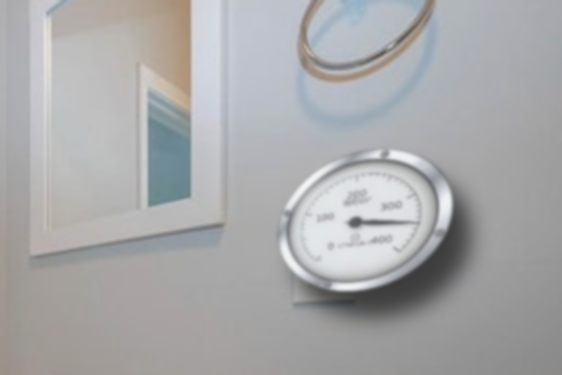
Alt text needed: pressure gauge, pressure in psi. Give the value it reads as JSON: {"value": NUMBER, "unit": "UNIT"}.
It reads {"value": 350, "unit": "psi"}
